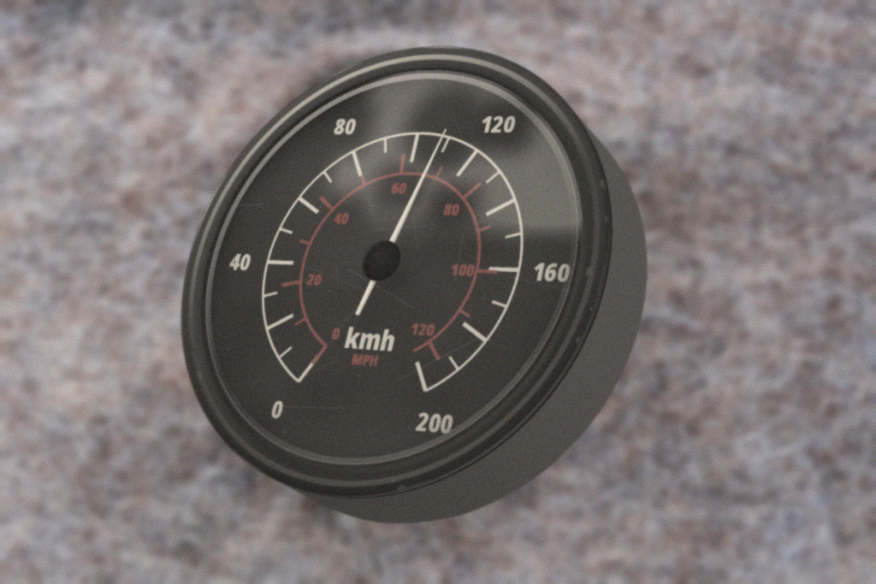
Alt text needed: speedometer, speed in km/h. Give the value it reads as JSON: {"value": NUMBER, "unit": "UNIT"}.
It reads {"value": 110, "unit": "km/h"}
